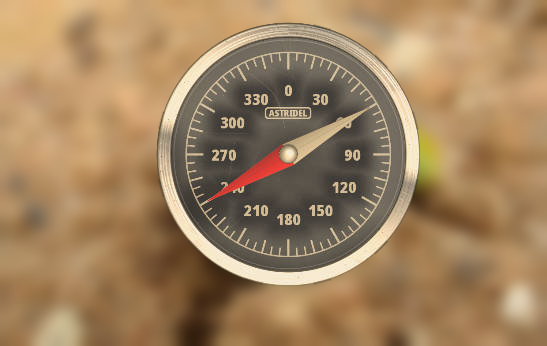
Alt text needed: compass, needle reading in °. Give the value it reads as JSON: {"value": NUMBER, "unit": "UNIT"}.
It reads {"value": 240, "unit": "°"}
